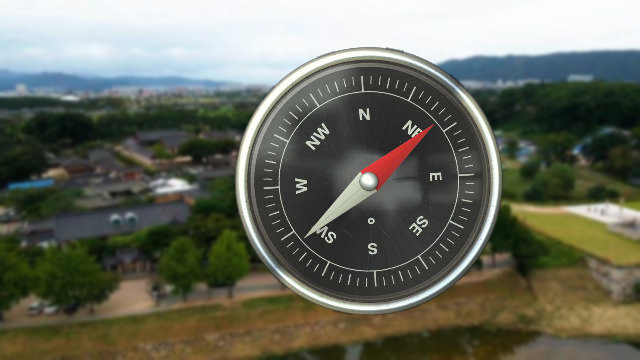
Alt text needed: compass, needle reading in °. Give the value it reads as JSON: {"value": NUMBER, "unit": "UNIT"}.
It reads {"value": 52.5, "unit": "°"}
